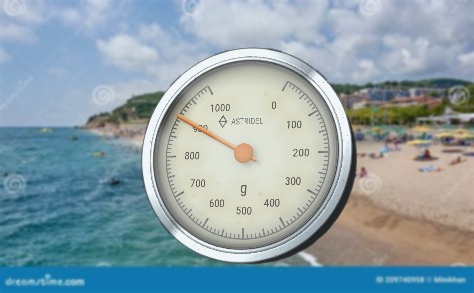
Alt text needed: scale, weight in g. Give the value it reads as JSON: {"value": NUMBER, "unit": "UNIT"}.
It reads {"value": 900, "unit": "g"}
